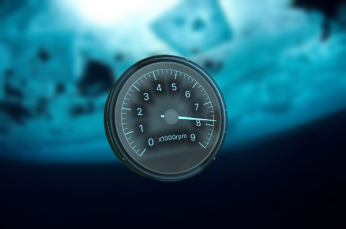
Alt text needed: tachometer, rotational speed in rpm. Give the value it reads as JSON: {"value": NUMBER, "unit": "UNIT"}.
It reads {"value": 7800, "unit": "rpm"}
